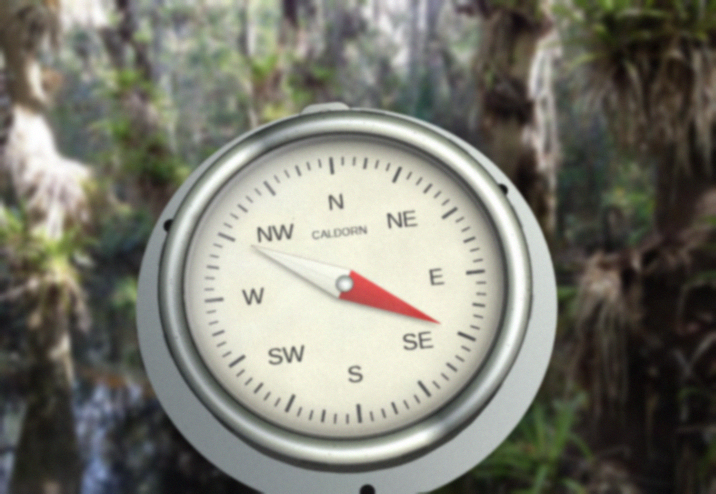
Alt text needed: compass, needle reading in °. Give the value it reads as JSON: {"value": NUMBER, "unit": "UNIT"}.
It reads {"value": 120, "unit": "°"}
